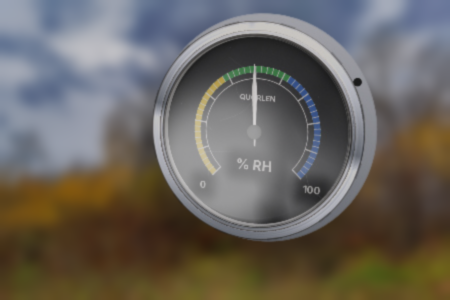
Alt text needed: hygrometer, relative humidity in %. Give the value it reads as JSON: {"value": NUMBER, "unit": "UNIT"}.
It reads {"value": 50, "unit": "%"}
